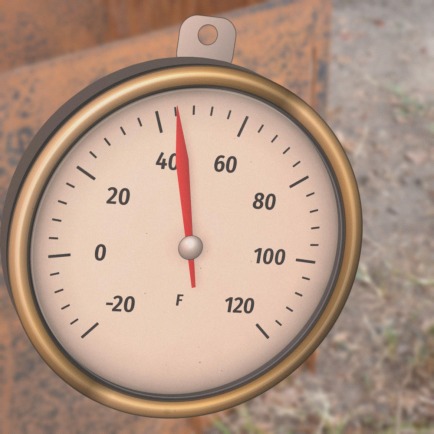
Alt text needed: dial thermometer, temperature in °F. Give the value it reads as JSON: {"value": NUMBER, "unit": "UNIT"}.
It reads {"value": 44, "unit": "°F"}
